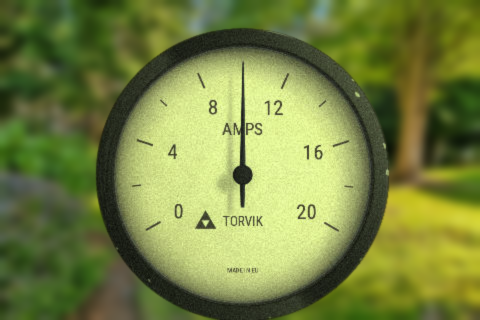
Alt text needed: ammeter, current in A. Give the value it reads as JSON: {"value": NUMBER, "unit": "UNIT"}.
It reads {"value": 10, "unit": "A"}
